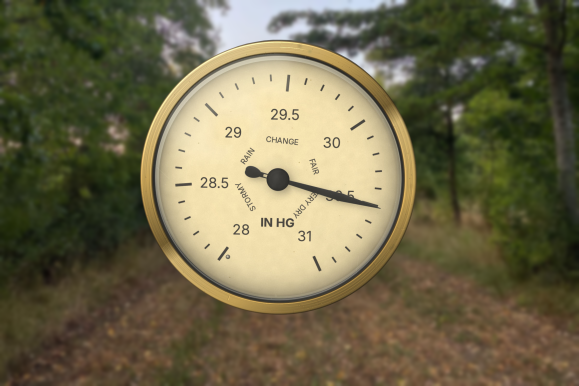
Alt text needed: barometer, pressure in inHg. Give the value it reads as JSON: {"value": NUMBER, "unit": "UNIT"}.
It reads {"value": 30.5, "unit": "inHg"}
